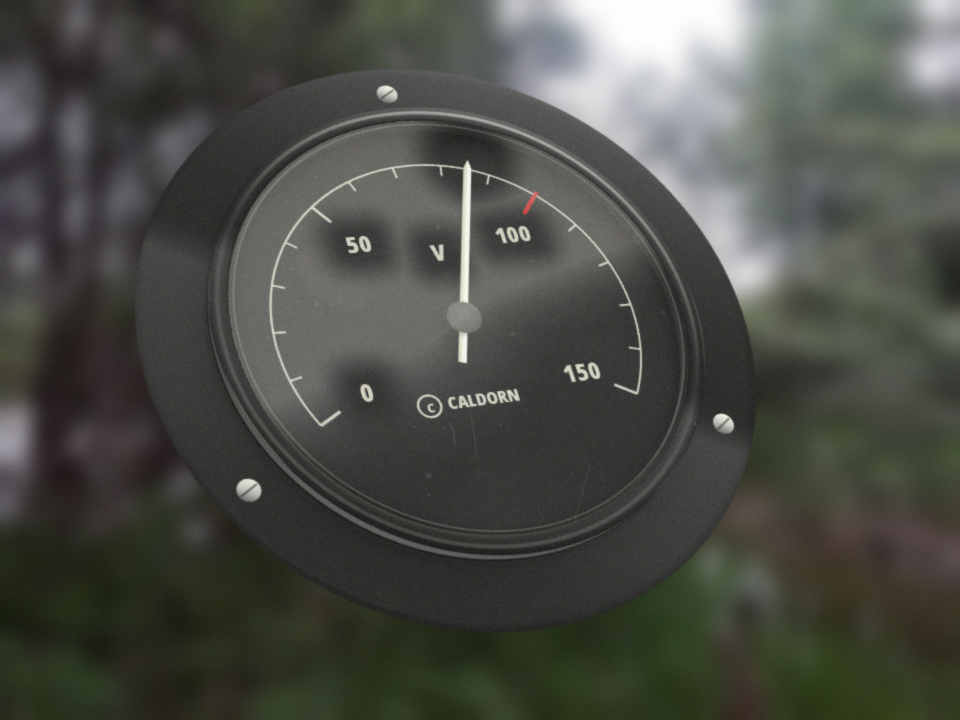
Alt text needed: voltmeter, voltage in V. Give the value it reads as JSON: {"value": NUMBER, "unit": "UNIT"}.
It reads {"value": 85, "unit": "V"}
